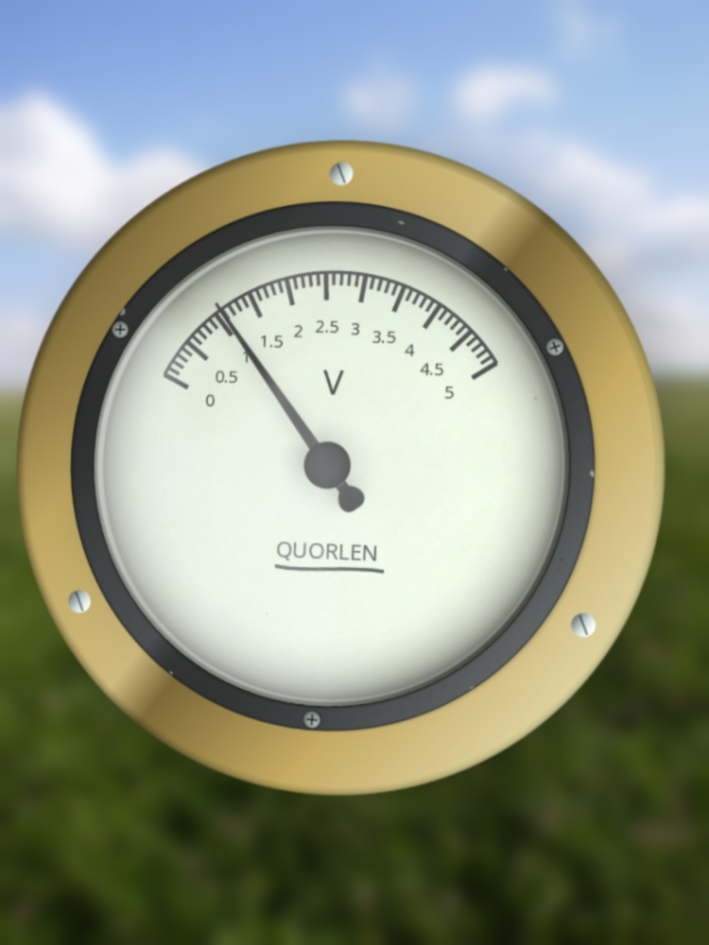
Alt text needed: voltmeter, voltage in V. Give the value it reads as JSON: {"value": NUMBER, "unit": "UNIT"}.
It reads {"value": 1.1, "unit": "V"}
